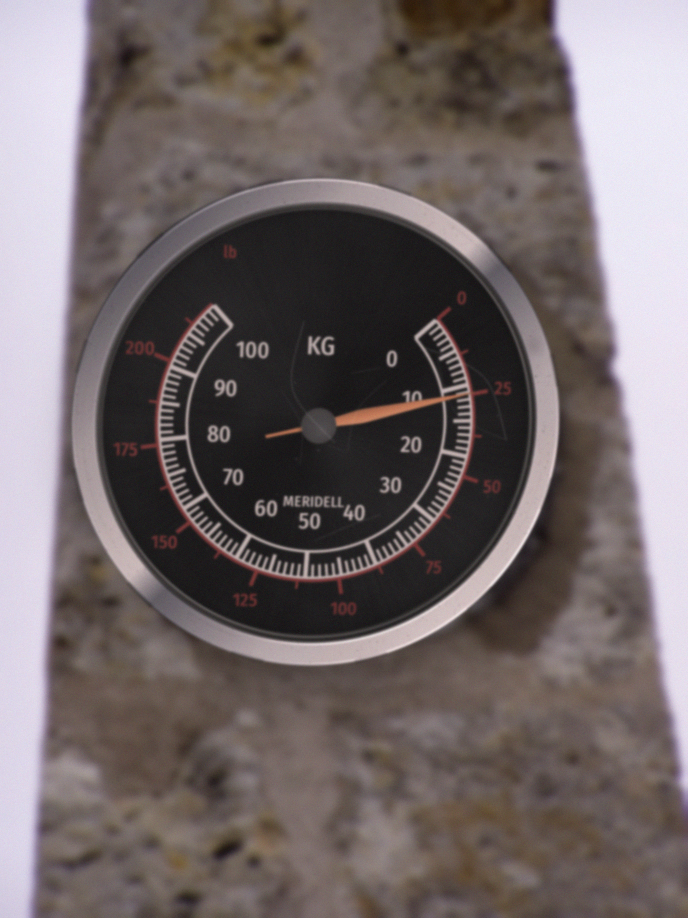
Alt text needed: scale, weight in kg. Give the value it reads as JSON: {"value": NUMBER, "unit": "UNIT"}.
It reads {"value": 11, "unit": "kg"}
